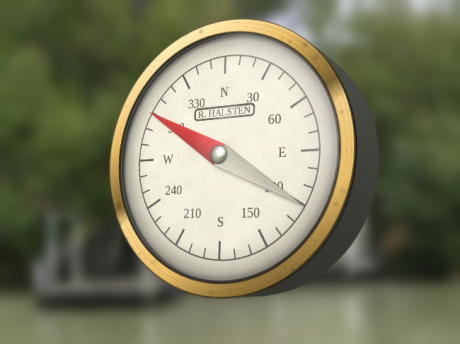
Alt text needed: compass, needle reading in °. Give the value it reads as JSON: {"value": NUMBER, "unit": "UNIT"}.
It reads {"value": 300, "unit": "°"}
